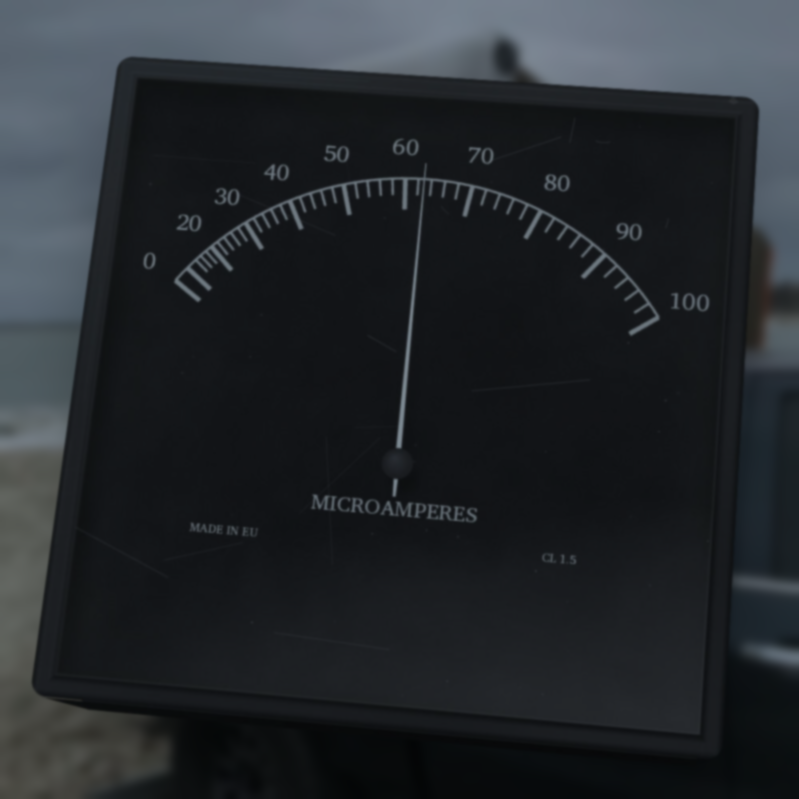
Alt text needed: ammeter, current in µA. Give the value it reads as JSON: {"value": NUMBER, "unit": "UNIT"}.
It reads {"value": 63, "unit": "µA"}
